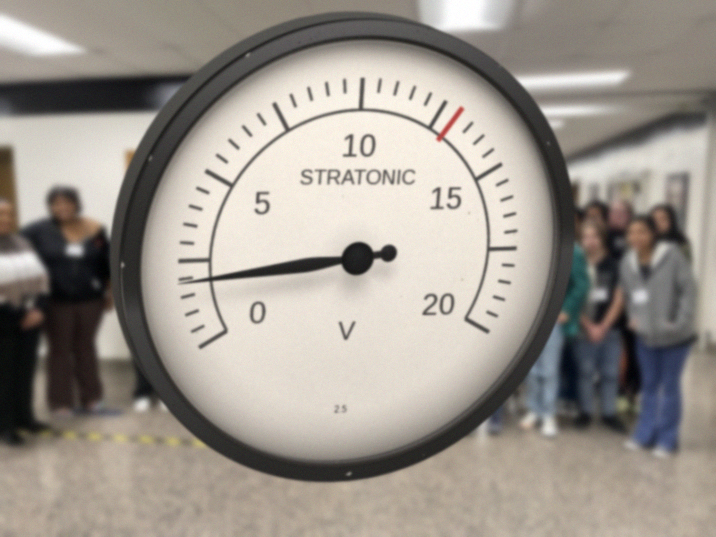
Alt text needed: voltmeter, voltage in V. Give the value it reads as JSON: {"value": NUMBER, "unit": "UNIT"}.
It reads {"value": 2, "unit": "V"}
